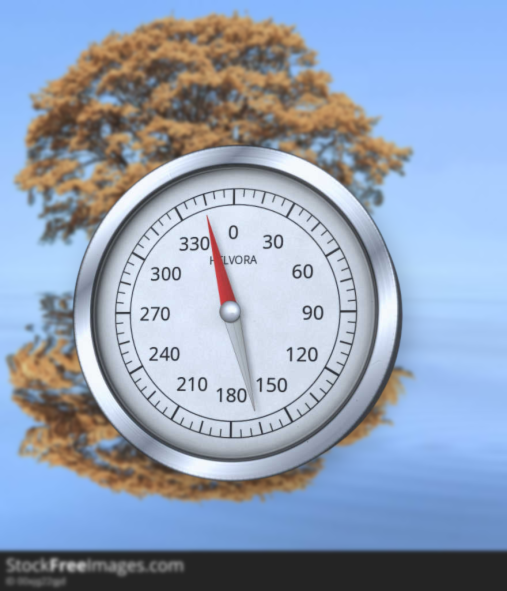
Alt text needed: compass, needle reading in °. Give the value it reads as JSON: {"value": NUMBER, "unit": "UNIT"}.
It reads {"value": 345, "unit": "°"}
